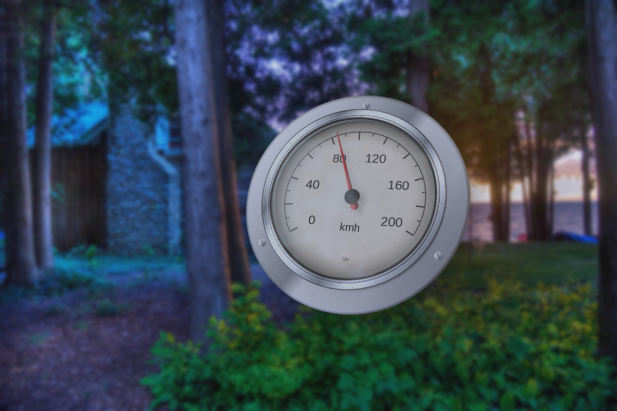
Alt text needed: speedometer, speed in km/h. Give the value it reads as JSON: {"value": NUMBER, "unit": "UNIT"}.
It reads {"value": 85, "unit": "km/h"}
